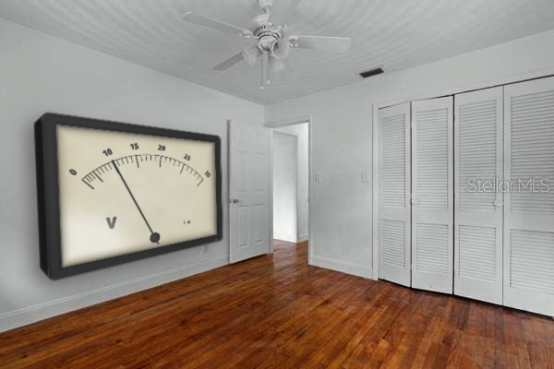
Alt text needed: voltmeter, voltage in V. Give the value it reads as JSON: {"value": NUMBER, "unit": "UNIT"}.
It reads {"value": 10, "unit": "V"}
